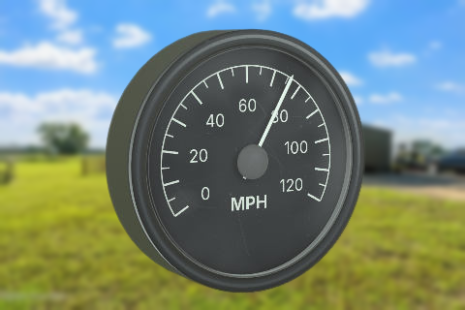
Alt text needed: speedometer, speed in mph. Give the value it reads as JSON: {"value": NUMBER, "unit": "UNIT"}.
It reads {"value": 75, "unit": "mph"}
